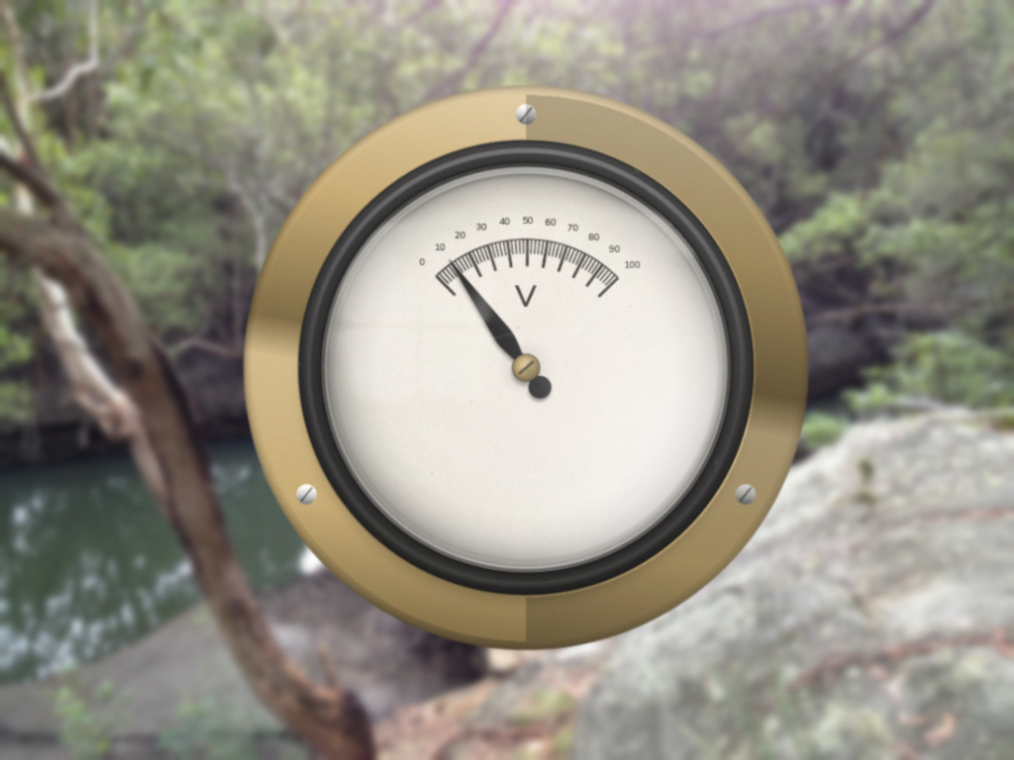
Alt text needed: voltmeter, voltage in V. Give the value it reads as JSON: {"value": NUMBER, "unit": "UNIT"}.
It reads {"value": 10, "unit": "V"}
